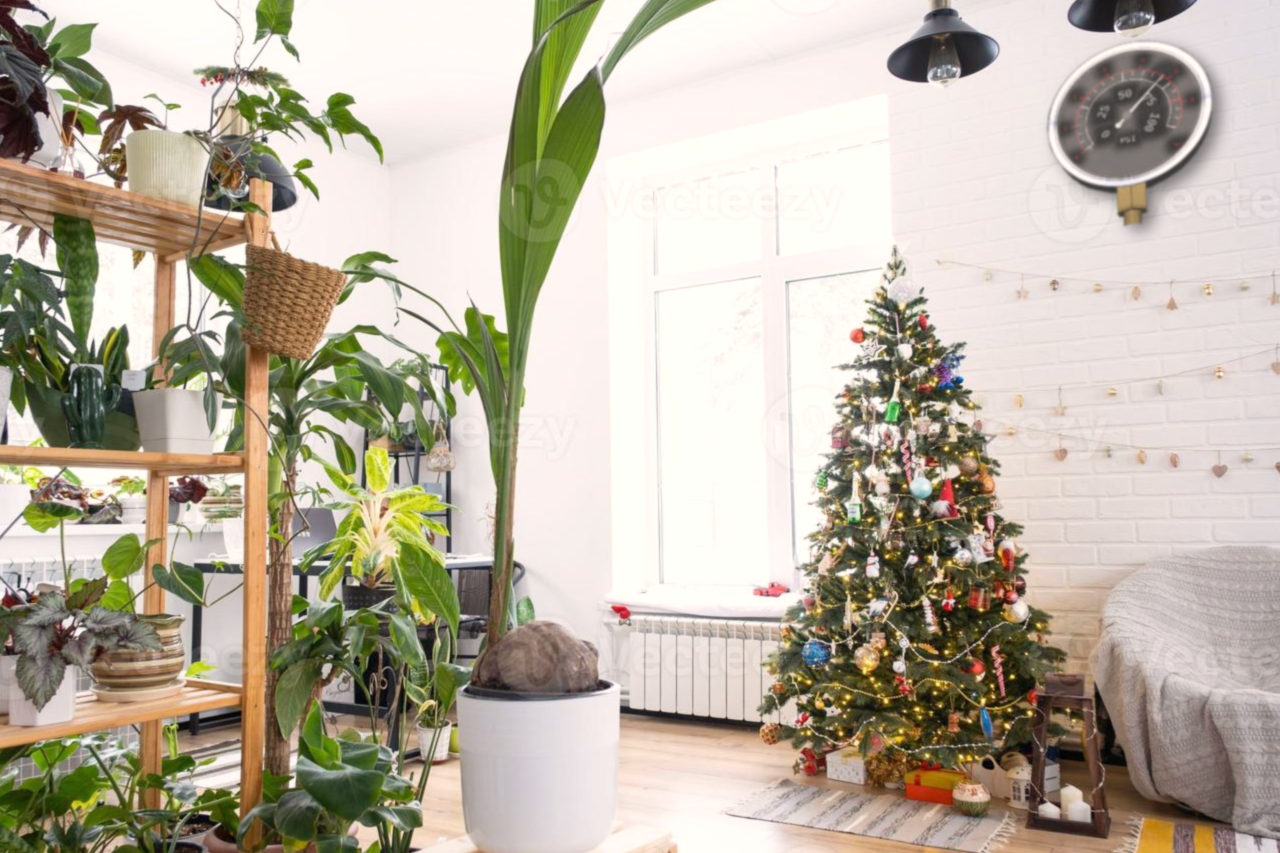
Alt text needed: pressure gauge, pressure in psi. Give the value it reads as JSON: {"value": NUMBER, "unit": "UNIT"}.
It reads {"value": 70, "unit": "psi"}
